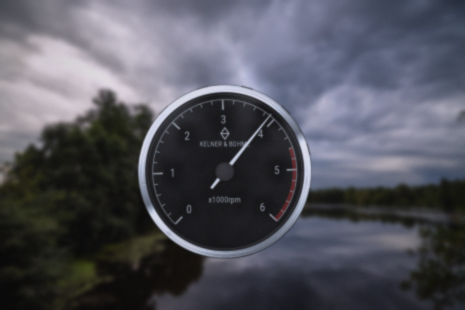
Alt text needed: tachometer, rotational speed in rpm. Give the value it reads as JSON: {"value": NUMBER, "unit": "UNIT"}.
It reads {"value": 3900, "unit": "rpm"}
